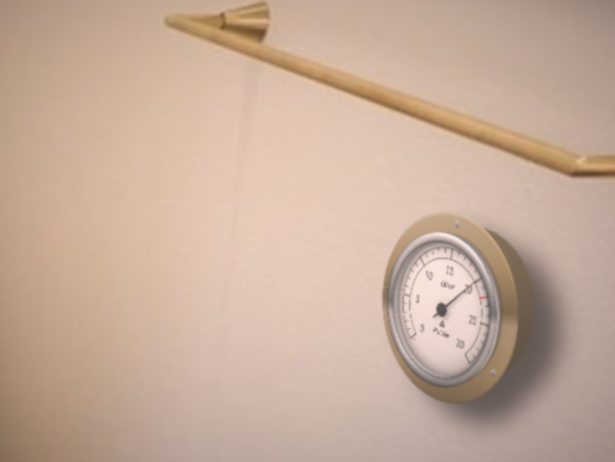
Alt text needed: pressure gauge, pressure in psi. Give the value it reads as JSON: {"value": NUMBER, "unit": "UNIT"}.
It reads {"value": 20, "unit": "psi"}
